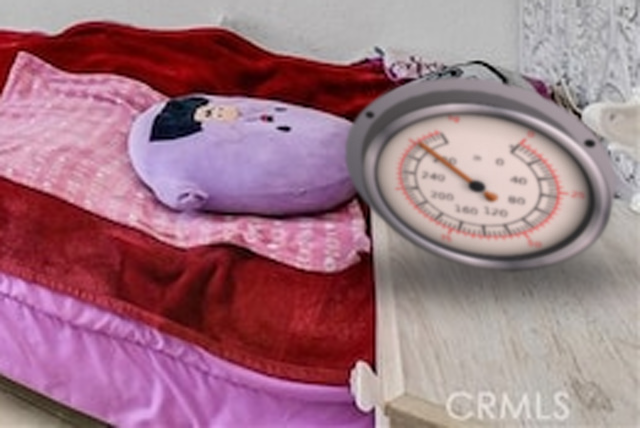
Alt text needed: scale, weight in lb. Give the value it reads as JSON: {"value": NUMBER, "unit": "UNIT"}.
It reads {"value": 280, "unit": "lb"}
